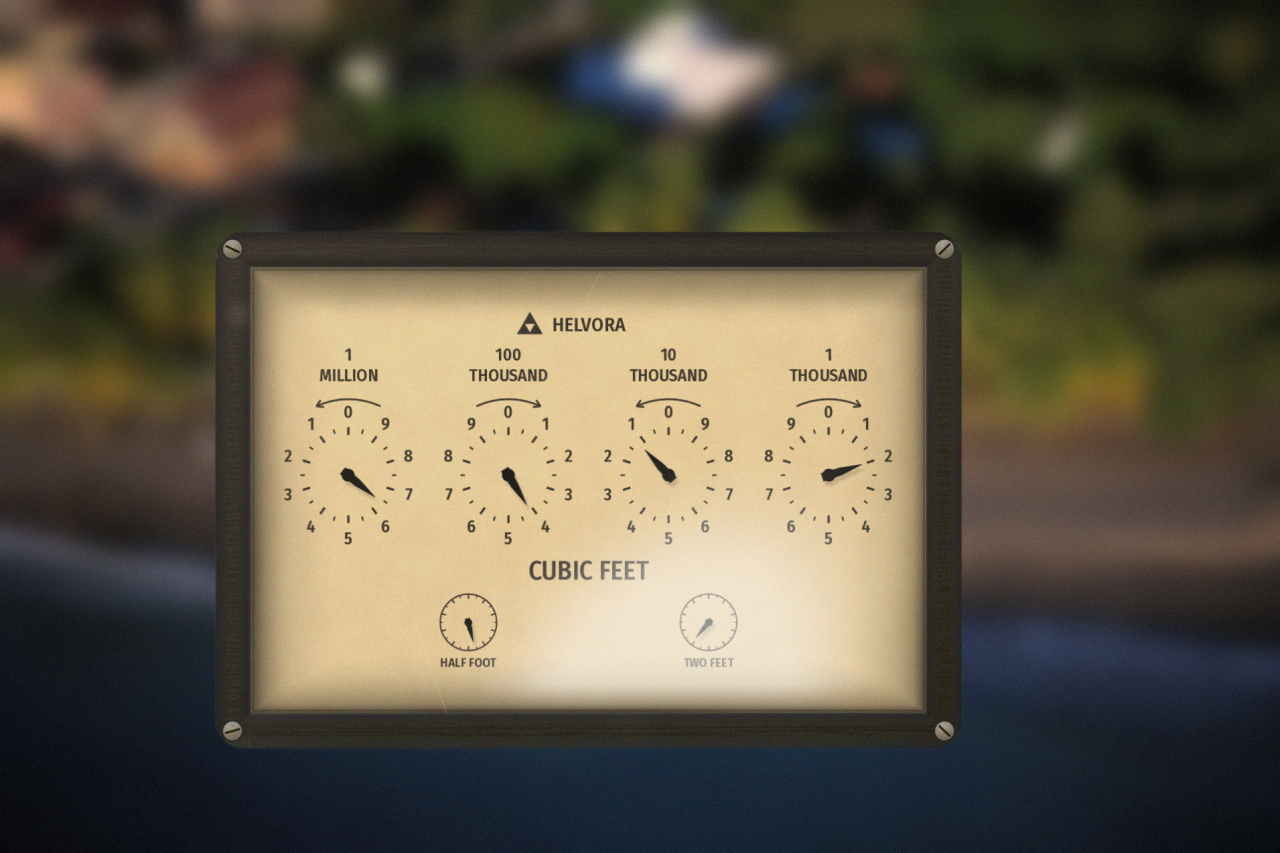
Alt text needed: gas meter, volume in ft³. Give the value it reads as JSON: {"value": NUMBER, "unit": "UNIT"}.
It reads {"value": 641200, "unit": "ft³"}
